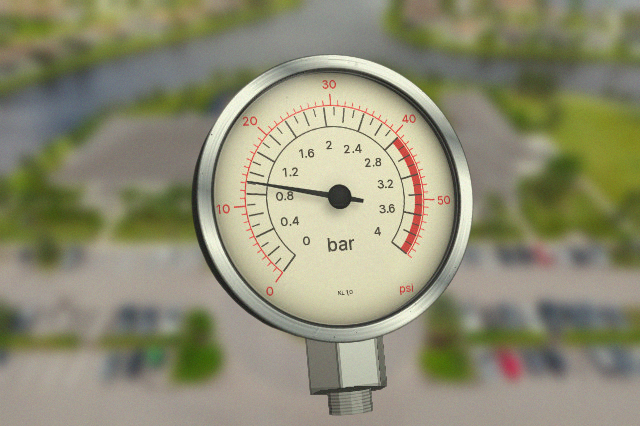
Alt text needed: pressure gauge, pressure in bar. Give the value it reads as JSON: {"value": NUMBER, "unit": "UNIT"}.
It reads {"value": 0.9, "unit": "bar"}
